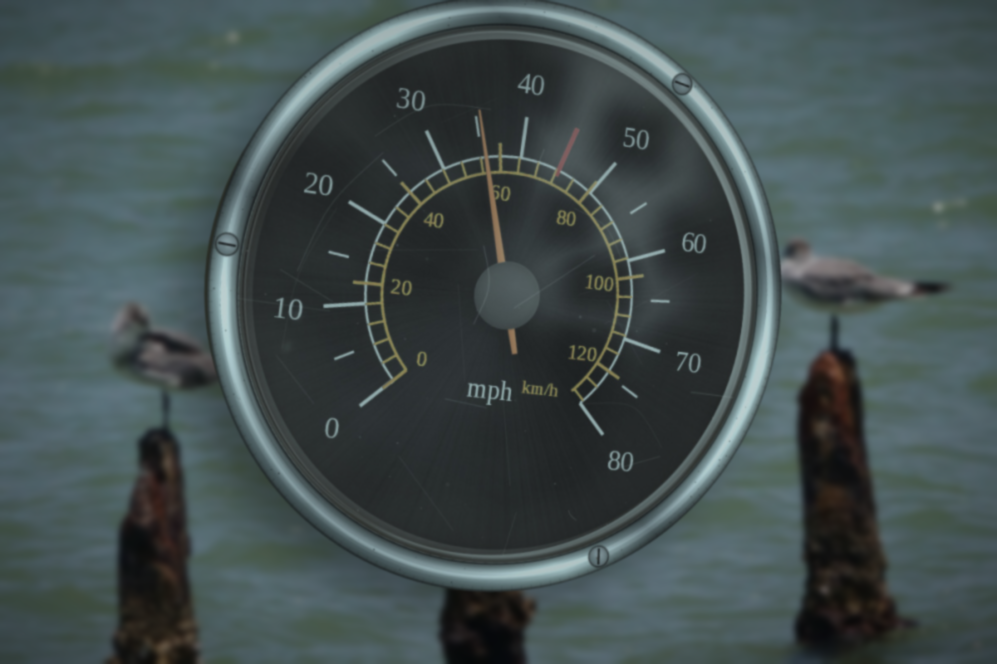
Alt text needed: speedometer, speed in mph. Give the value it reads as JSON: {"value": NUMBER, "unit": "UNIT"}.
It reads {"value": 35, "unit": "mph"}
